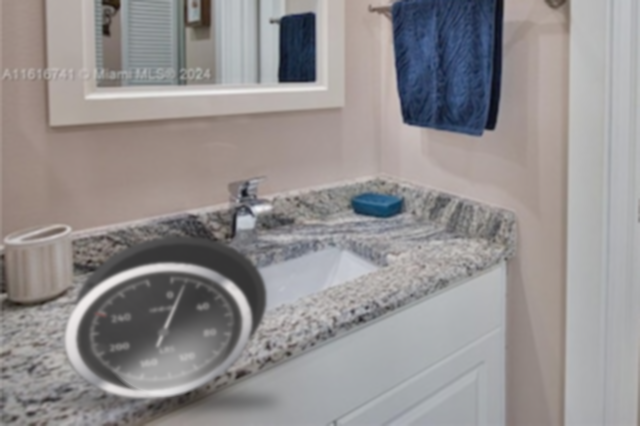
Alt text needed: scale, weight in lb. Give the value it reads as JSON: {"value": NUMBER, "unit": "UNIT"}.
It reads {"value": 10, "unit": "lb"}
